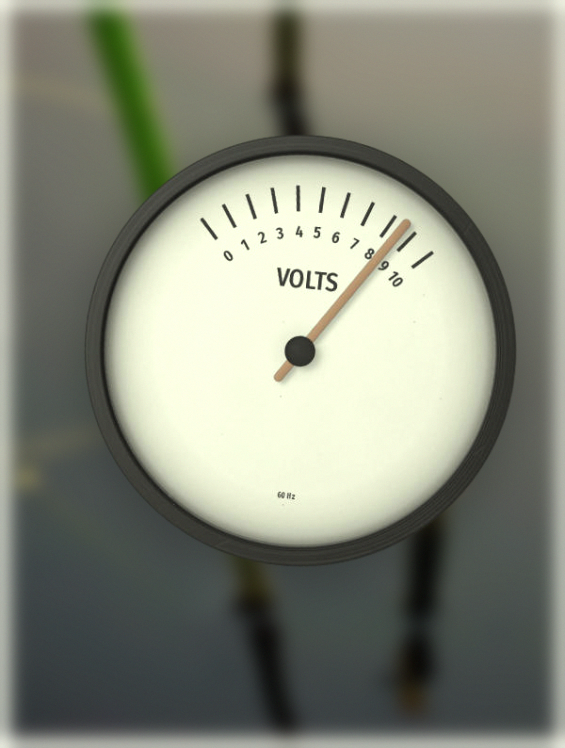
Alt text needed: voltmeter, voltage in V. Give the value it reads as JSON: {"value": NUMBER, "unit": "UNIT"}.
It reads {"value": 8.5, "unit": "V"}
